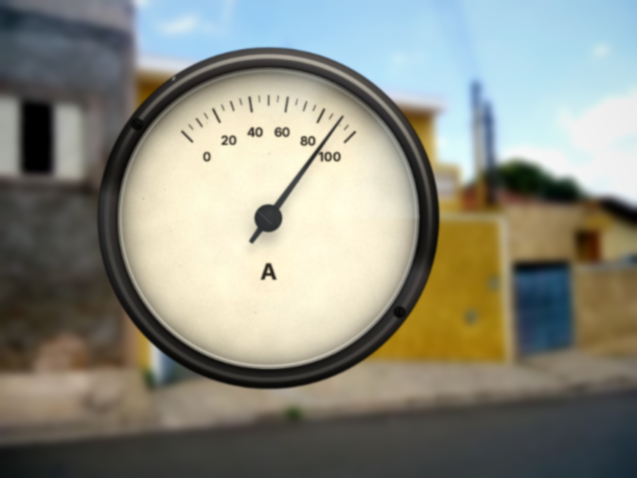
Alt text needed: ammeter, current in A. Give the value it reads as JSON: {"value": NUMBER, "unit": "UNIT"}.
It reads {"value": 90, "unit": "A"}
